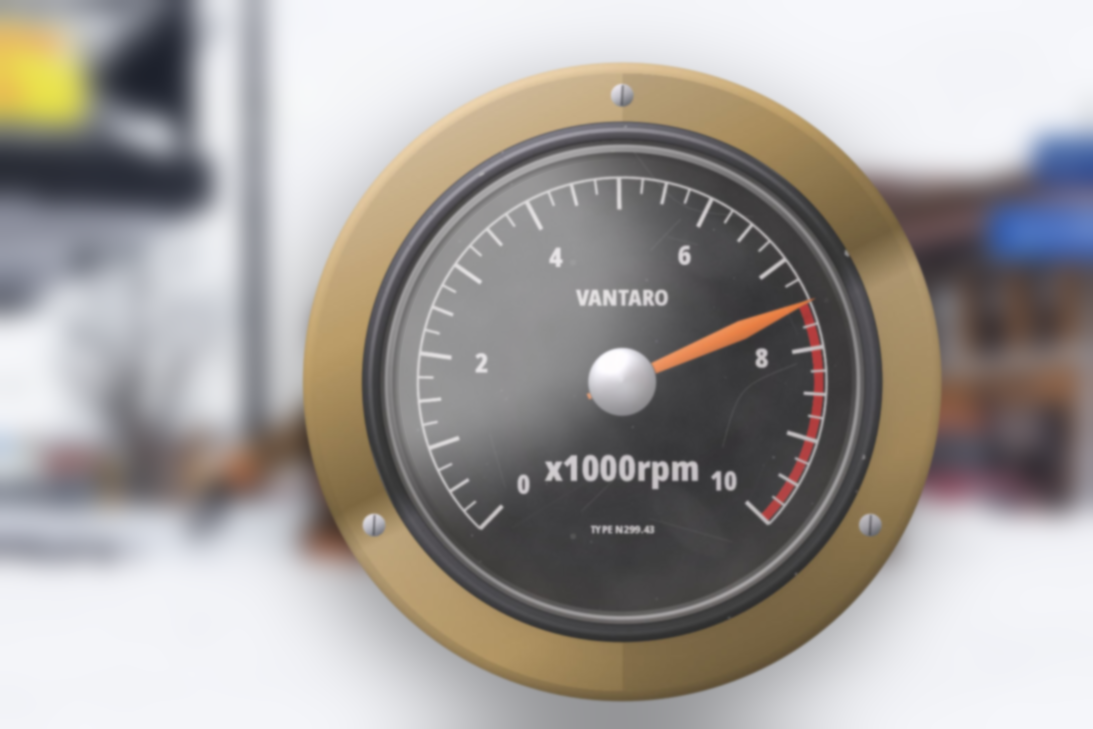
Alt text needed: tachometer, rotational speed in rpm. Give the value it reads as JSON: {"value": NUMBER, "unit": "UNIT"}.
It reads {"value": 7500, "unit": "rpm"}
